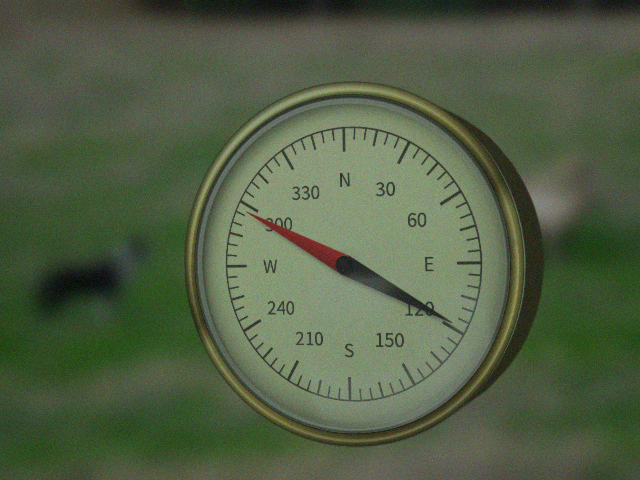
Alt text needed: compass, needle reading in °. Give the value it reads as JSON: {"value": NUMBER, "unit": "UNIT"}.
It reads {"value": 297.5, "unit": "°"}
